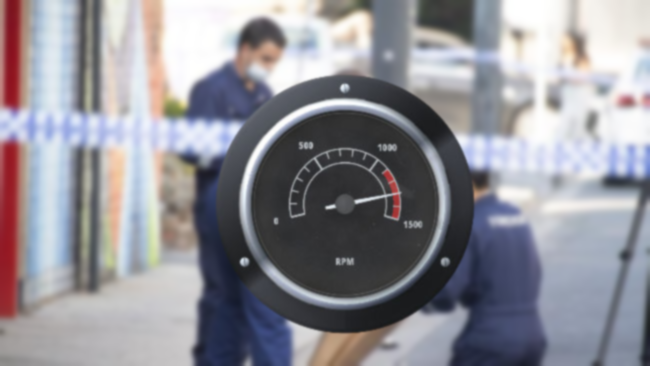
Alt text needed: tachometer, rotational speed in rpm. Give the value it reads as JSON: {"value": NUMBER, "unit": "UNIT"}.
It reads {"value": 1300, "unit": "rpm"}
